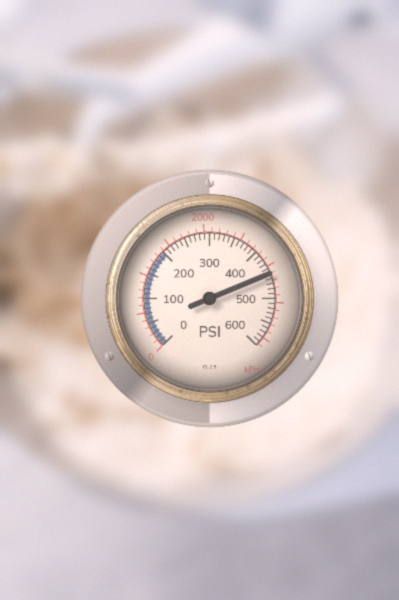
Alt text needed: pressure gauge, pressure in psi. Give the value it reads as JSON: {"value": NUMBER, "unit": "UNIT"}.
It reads {"value": 450, "unit": "psi"}
